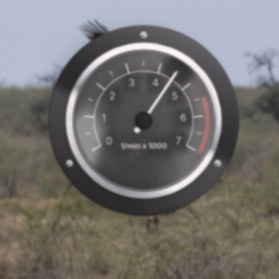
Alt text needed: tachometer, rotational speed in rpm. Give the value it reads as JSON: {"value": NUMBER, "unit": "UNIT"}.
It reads {"value": 4500, "unit": "rpm"}
